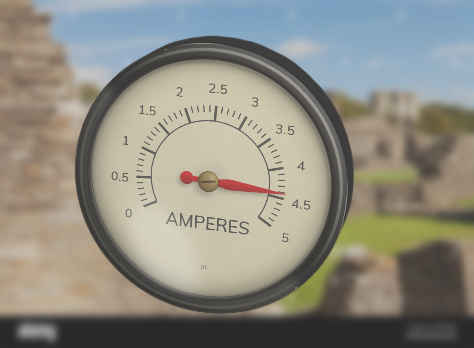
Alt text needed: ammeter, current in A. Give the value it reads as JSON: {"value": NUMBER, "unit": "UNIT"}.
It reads {"value": 4.4, "unit": "A"}
